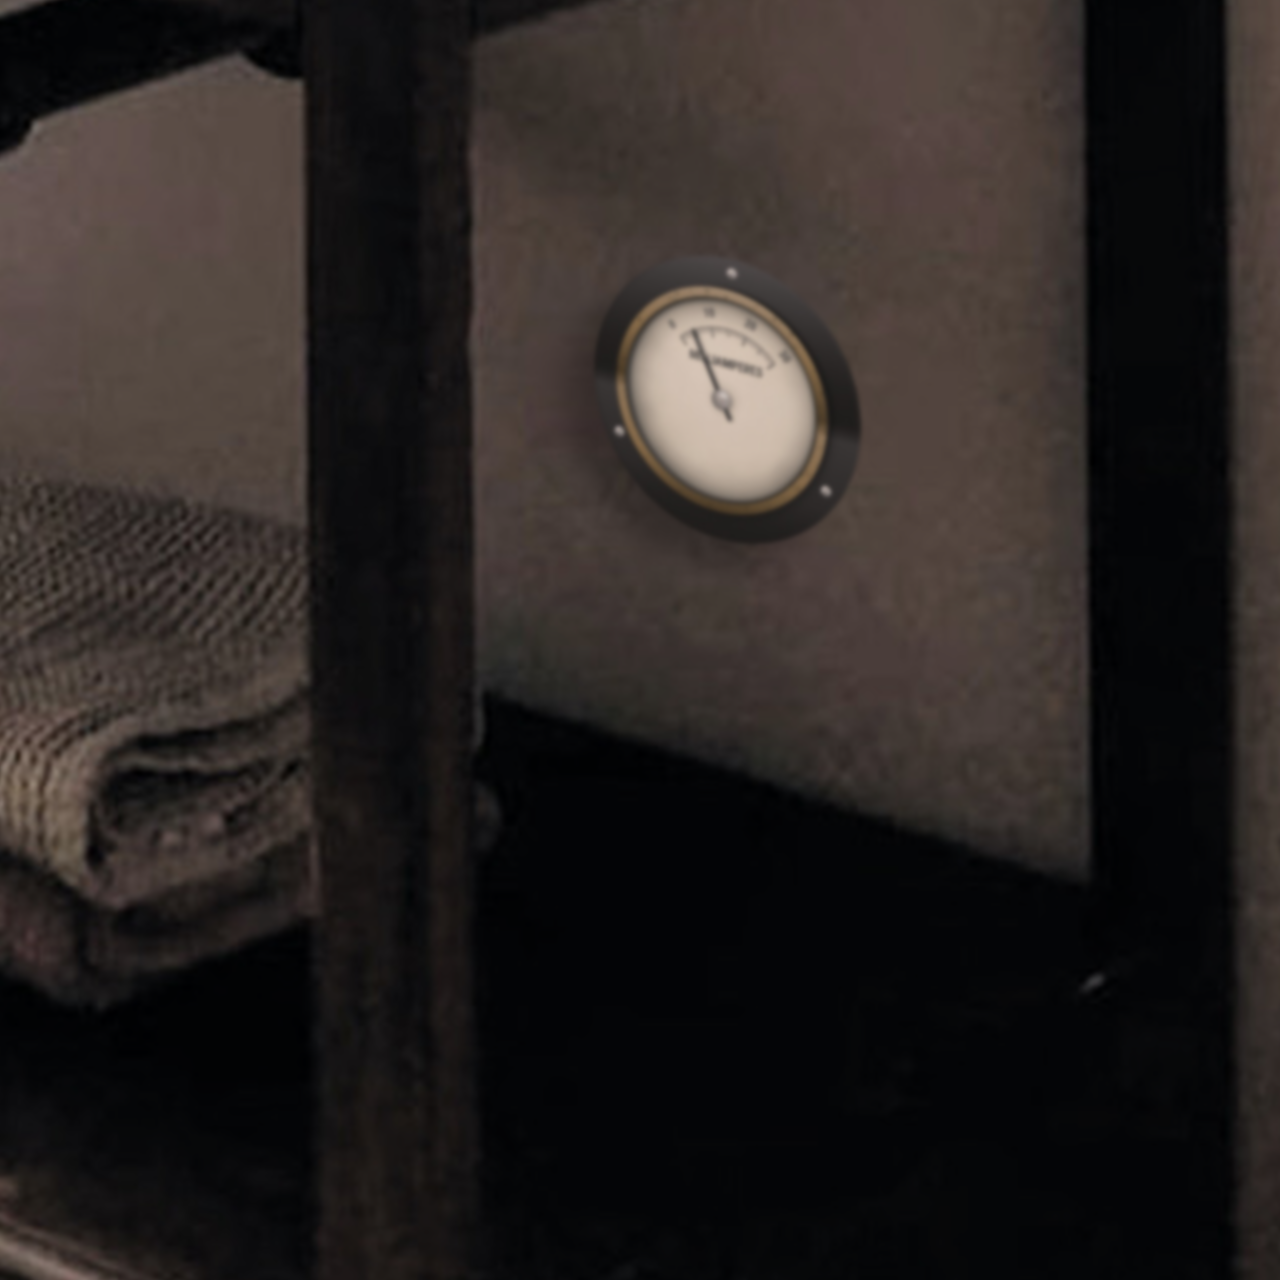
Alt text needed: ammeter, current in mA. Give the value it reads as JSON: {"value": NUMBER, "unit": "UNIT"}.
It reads {"value": 5, "unit": "mA"}
